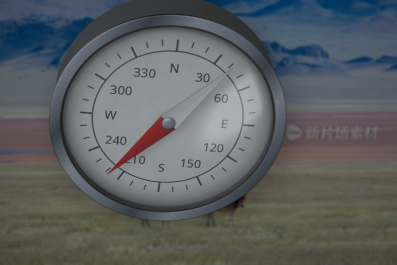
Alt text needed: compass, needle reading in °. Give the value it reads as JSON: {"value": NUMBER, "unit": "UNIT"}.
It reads {"value": 220, "unit": "°"}
